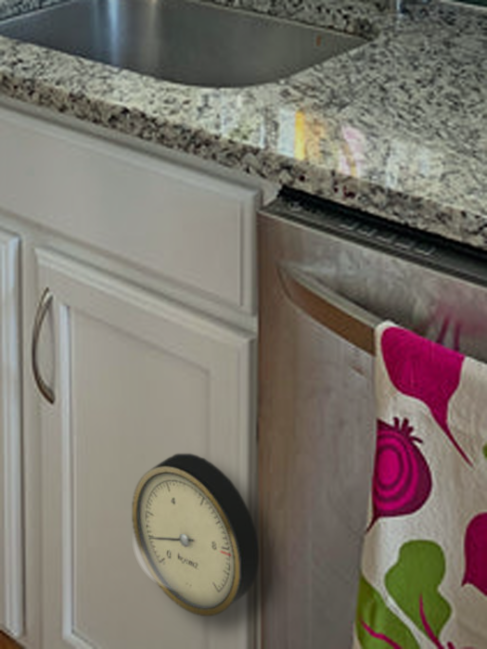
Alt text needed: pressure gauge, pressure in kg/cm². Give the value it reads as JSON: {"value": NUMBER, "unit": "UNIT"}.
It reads {"value": 1, "unit": "kg/cm²"}
